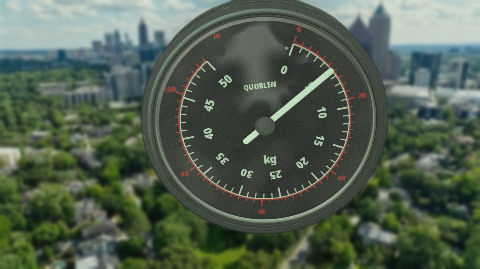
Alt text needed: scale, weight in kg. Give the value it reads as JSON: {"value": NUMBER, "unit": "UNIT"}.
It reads {"value": 5, "unit": "kg"}
